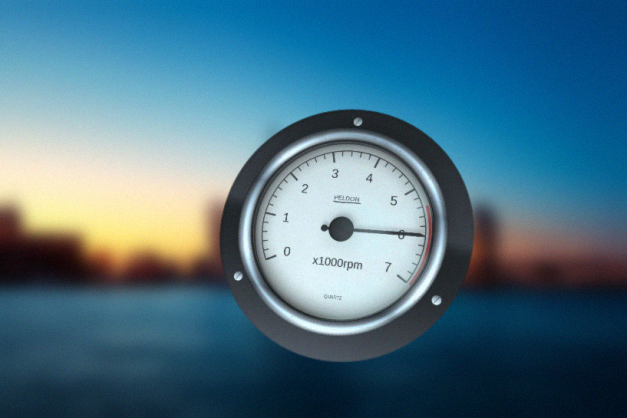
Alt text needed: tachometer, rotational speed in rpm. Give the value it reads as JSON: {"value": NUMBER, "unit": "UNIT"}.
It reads {"value": 6000, "unit": "rpm"}
